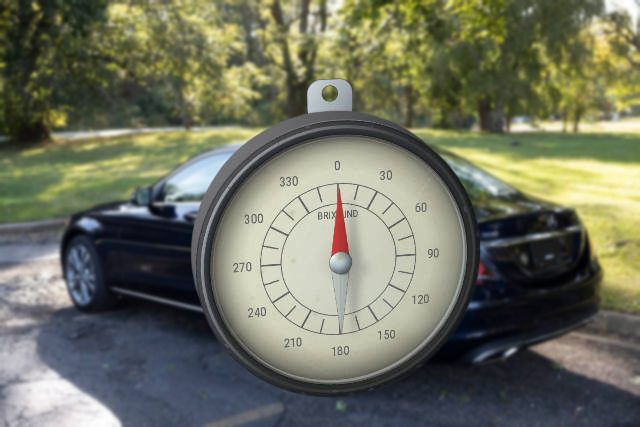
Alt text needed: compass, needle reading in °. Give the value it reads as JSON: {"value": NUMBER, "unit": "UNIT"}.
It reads {"value": 0, "unit": "°"}
